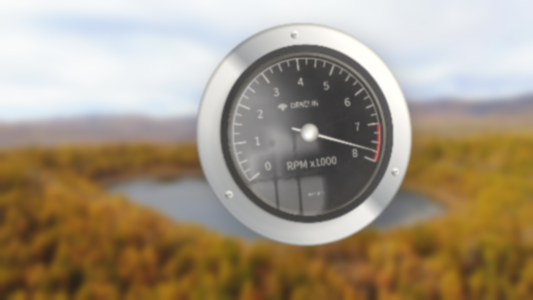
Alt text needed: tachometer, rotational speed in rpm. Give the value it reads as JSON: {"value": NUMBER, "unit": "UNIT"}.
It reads {"value": 7750, "unit": "rpm"}
